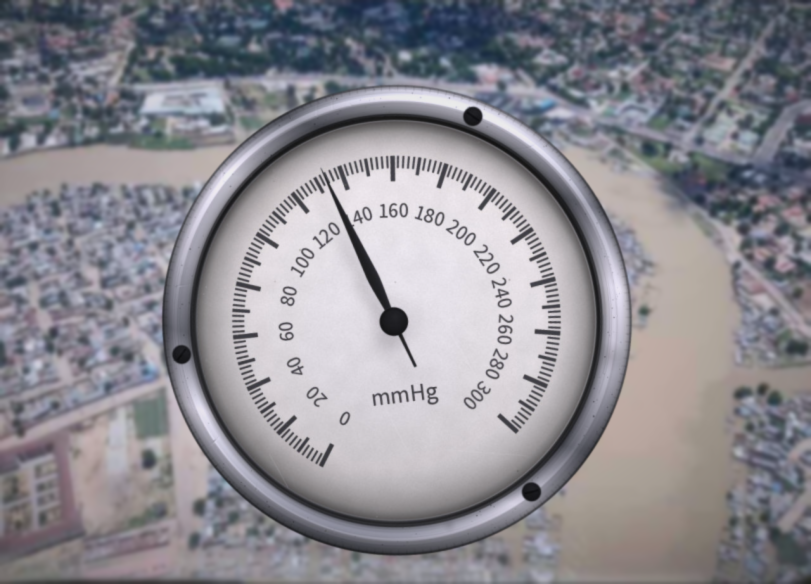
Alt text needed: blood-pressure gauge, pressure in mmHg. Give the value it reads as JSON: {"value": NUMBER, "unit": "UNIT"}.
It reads {"value": 134, "unit": "mmHg"}
